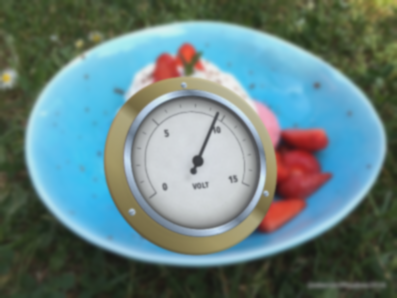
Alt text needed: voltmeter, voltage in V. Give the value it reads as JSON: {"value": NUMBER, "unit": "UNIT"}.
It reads {"value": 9.5, "unit": "V"}
